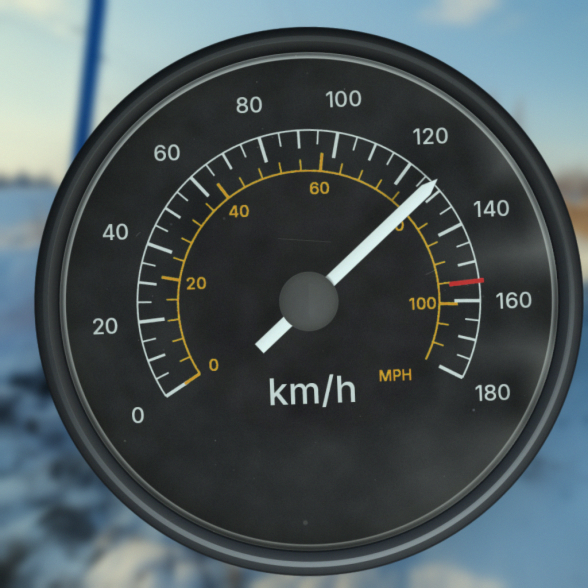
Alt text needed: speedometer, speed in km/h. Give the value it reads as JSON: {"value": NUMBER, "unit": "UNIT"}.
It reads {"value": 127.5, "unit": "km/h"}
